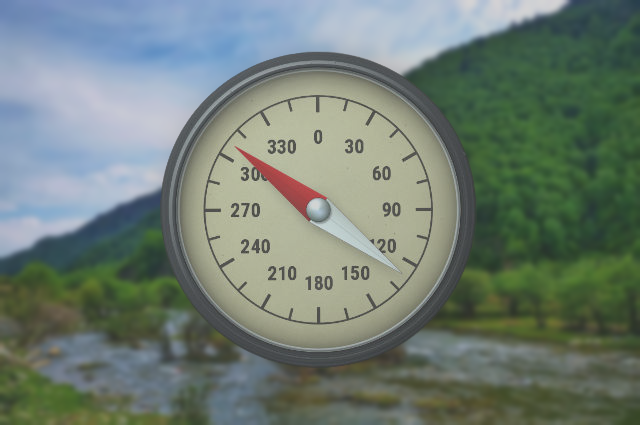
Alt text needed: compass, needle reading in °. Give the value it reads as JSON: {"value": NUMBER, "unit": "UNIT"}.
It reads {"value": 307.5, "unit": "°"}
